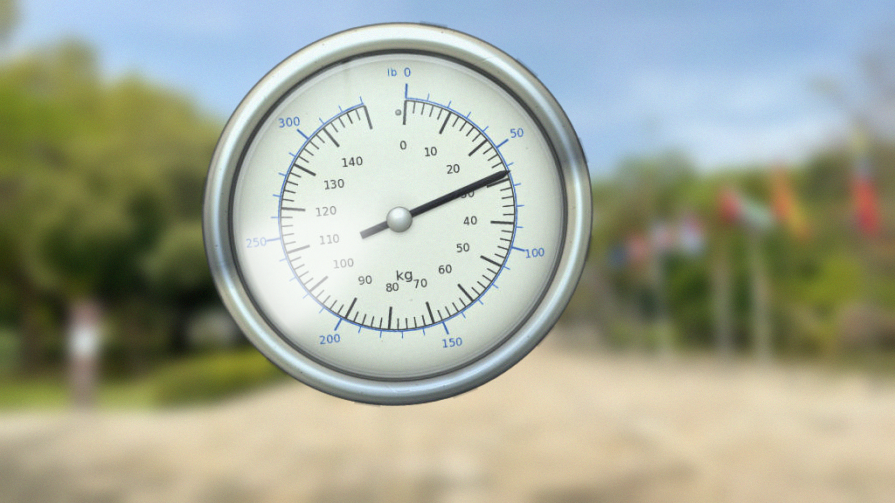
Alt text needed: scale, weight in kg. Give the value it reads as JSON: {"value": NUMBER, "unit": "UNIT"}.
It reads {"value": 28, "unit": "kg"}
